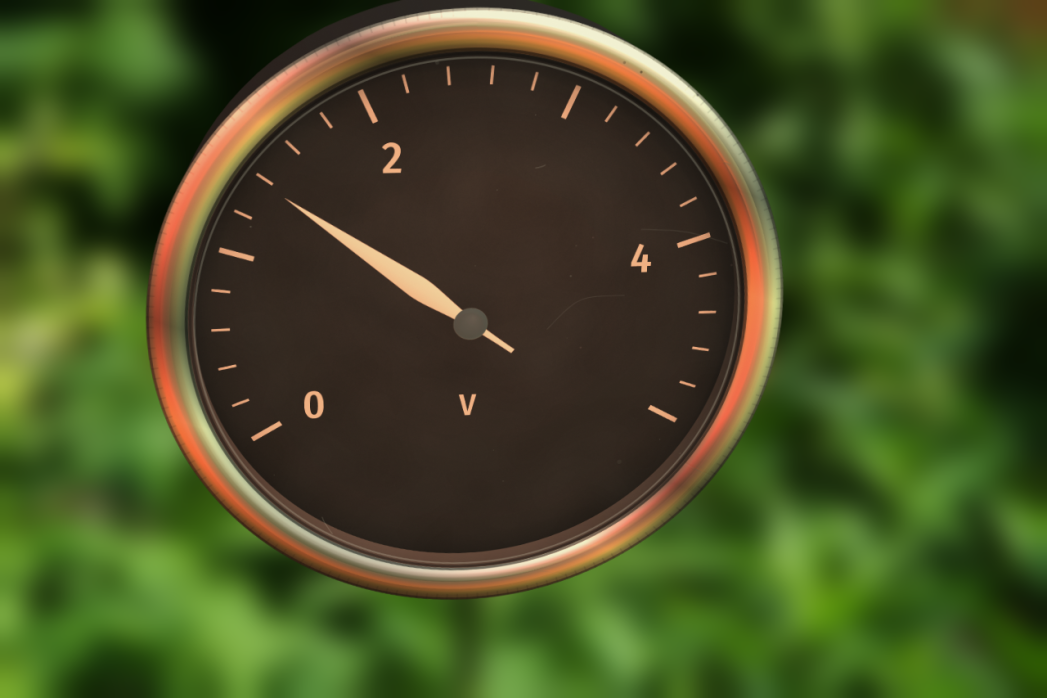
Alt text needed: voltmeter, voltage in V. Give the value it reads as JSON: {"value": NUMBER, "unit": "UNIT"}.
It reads {"value": 1.4, "unit": "V"}
